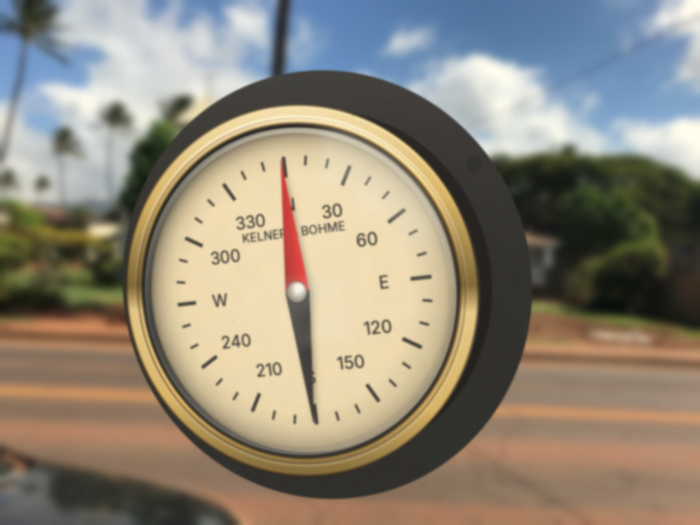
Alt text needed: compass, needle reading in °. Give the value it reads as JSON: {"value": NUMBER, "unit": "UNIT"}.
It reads {"value": 0, "unit": "°"}
